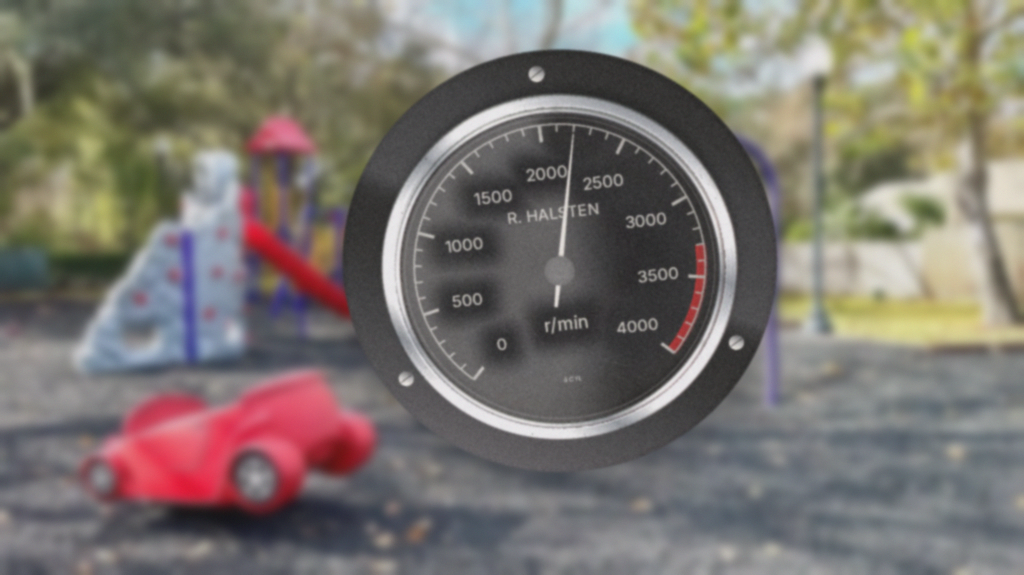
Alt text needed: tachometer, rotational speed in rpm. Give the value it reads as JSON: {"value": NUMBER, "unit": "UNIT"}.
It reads {"value": 2200, "unit": "rpm"}
